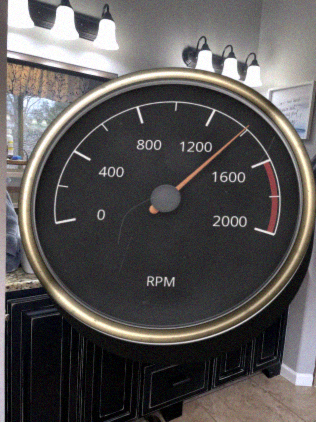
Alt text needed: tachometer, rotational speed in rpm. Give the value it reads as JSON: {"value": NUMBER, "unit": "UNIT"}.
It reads {"value": 1400, "unit": "rpm"}
